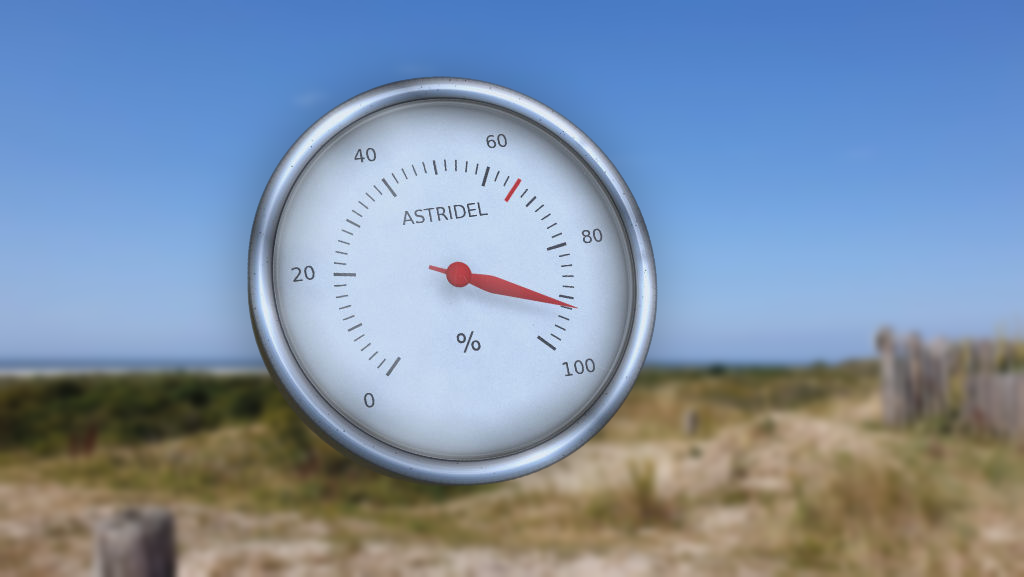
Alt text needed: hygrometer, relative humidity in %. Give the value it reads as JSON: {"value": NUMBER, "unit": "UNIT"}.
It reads {"value": 92, "unit": "%"}
